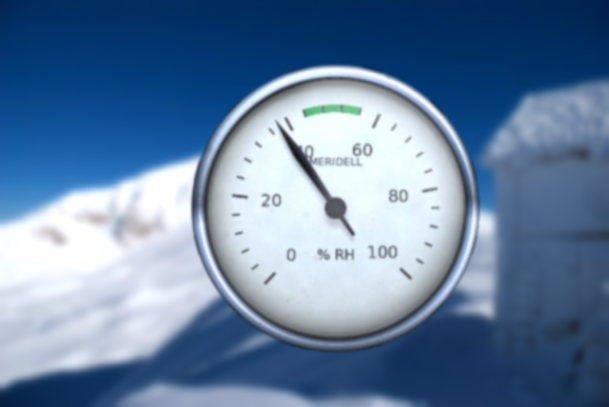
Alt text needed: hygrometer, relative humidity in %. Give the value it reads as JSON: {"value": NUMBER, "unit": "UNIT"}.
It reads {"value": 38, "unit": "%"}
